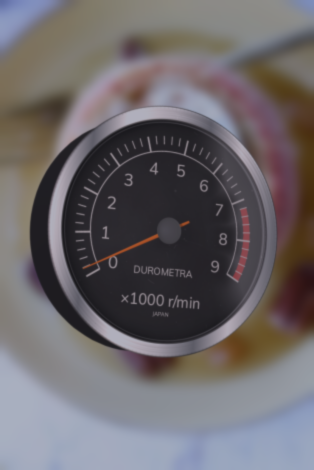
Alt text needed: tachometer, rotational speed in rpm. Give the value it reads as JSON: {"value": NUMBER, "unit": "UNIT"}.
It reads {"value": 200, "unit": "rpm"}
